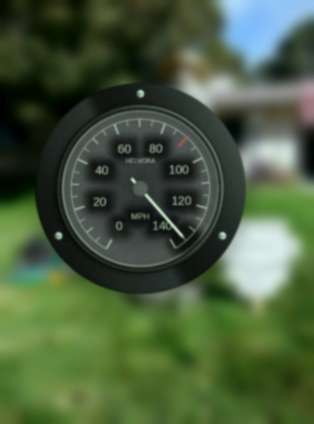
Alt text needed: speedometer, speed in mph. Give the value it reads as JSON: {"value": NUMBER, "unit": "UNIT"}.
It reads {"value": 135, "unit": "mph"}
